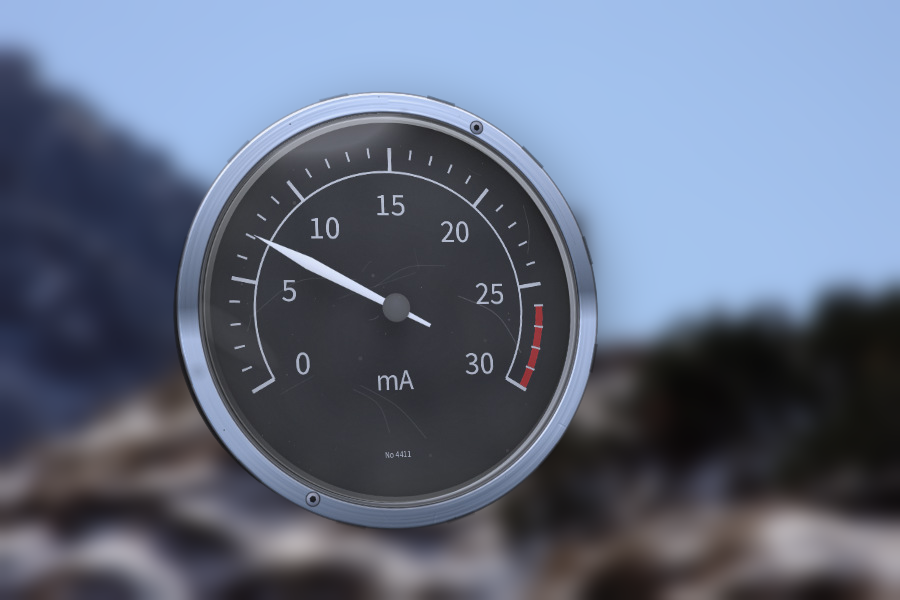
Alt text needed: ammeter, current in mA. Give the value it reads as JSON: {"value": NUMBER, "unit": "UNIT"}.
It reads {"value": 7, "unit": "mA"}
